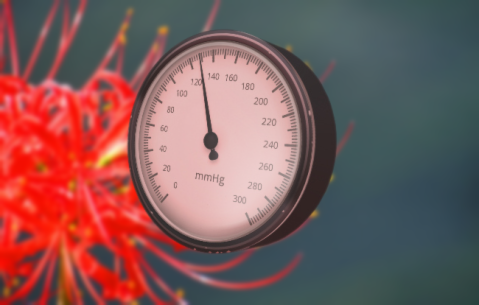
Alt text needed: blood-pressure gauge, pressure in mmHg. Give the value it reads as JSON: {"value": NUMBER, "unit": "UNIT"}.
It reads {"value": 130, "unit": "mmHg"}
